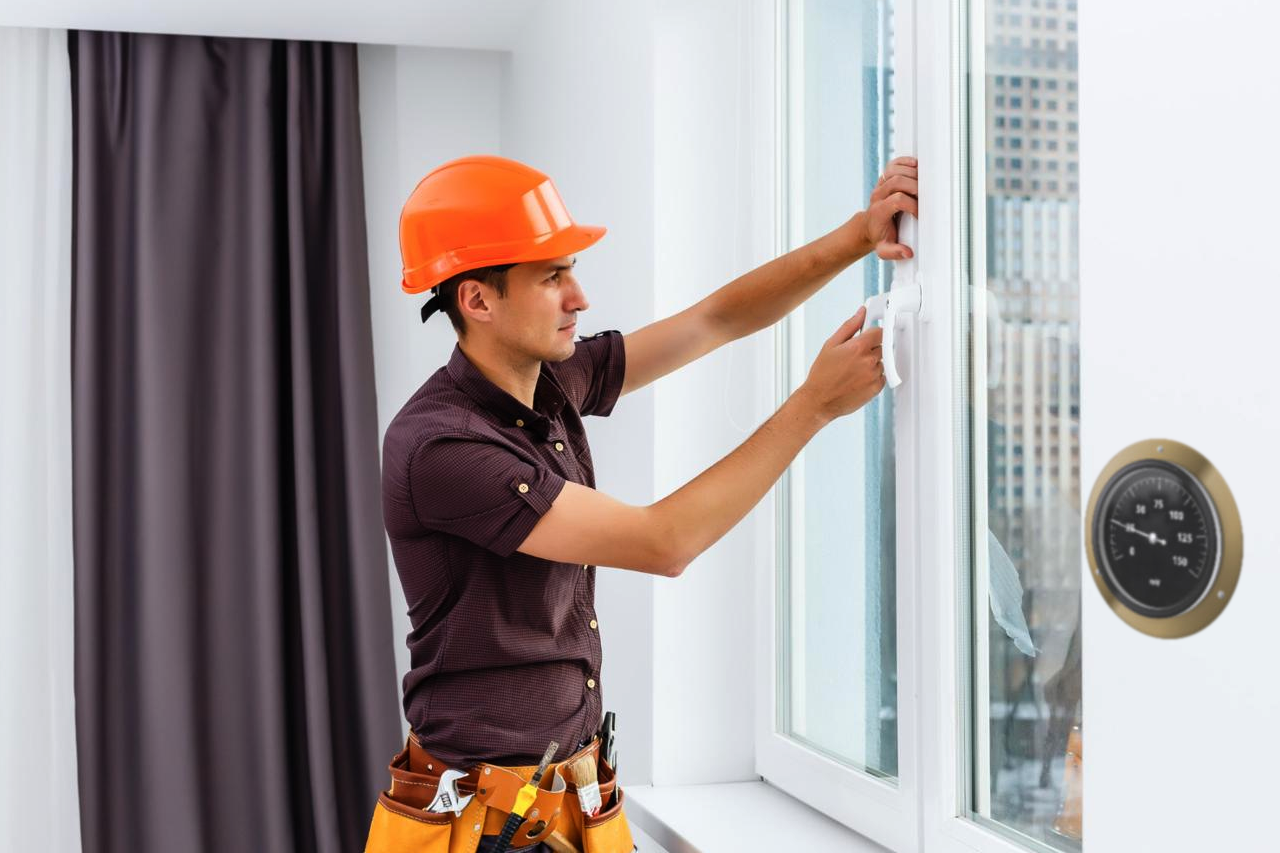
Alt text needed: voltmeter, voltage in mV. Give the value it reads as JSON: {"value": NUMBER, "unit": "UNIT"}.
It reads {"value": 25, "unit": "mV"}
